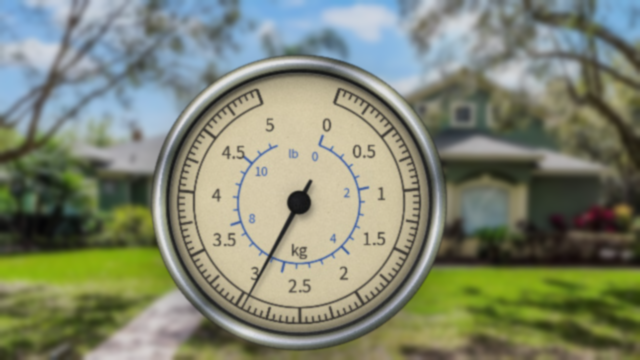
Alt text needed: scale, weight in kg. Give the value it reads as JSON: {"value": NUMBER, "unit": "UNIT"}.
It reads {"value": 2.95, "unit": "kg"}
